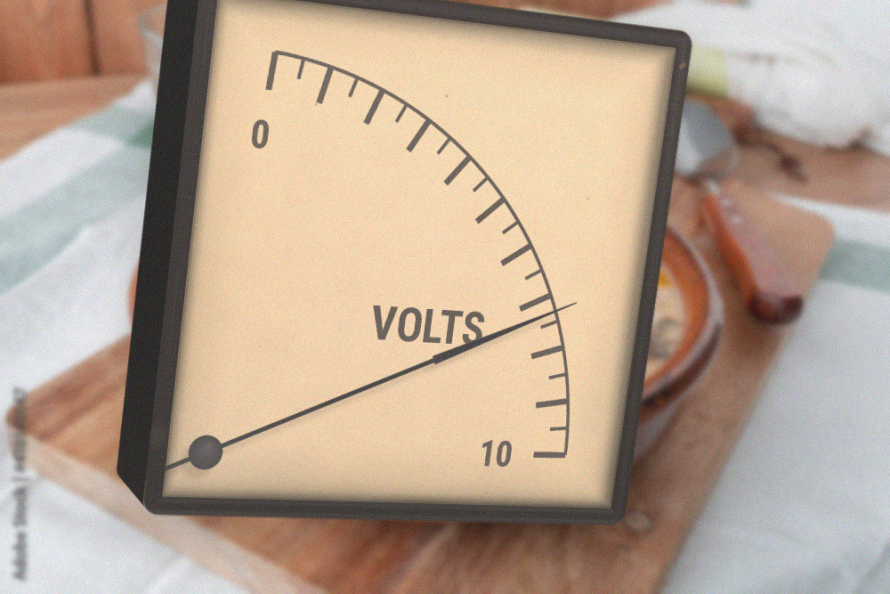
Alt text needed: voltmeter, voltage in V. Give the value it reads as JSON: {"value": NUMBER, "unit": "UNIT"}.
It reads {"value": 7.25, "unit": "V"}
